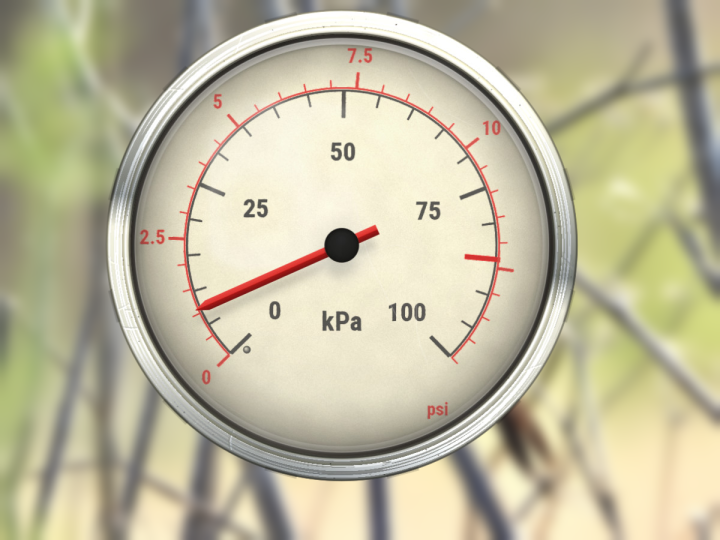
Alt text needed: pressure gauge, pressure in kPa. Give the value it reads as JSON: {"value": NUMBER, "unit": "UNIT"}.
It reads {"value": 7.5, "unit": "kPa"}
